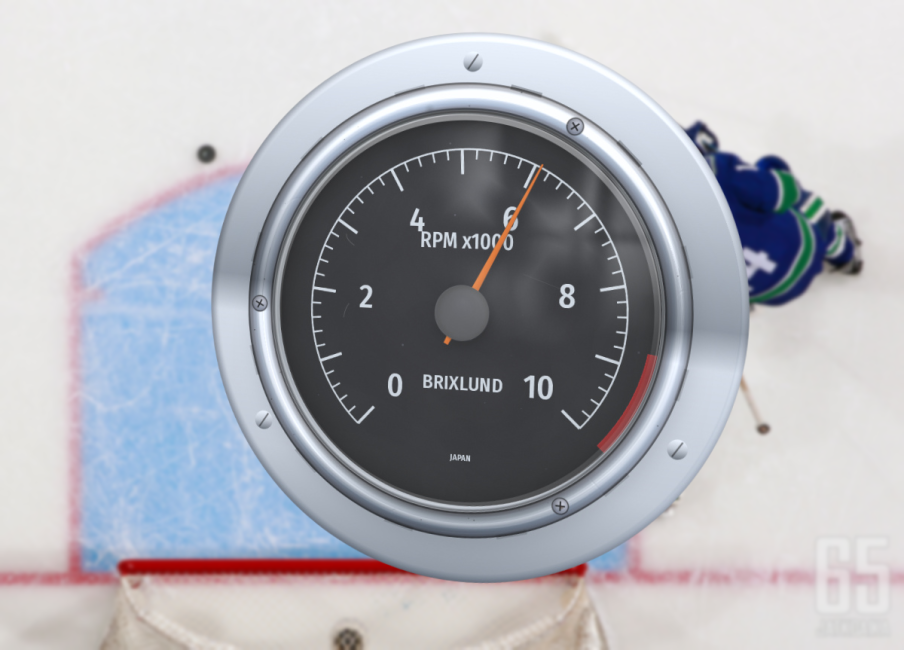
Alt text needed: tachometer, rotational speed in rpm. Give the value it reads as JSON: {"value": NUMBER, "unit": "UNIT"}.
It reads {"value": 6100, "unit": "rpm"}
